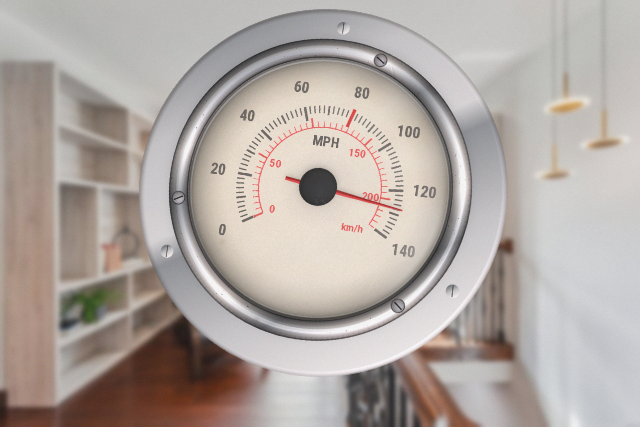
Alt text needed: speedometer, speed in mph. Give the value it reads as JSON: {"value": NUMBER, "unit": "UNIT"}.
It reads {"value": 128, "unit": "mph"}
